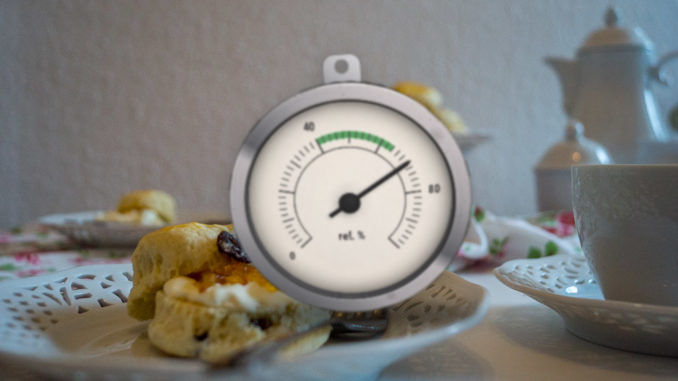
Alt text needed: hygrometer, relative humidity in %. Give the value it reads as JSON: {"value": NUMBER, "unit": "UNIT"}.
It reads {"value": 70, "unit": "%"}
